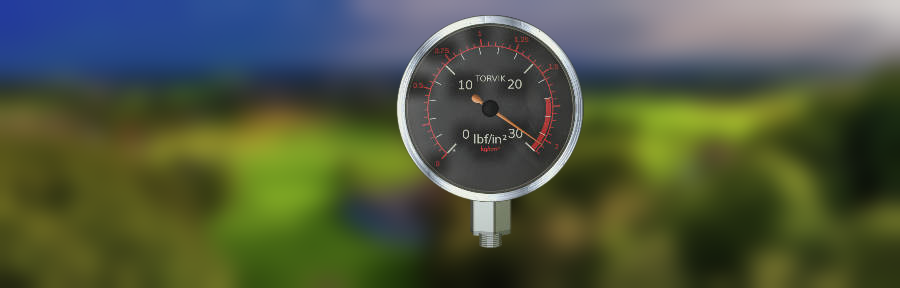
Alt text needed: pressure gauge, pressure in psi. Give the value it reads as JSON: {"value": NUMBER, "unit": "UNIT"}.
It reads {"value": 29, "unit": "psi"}
